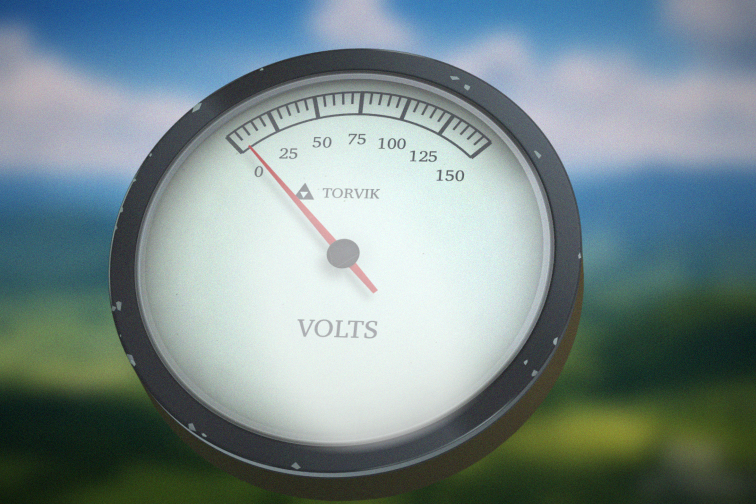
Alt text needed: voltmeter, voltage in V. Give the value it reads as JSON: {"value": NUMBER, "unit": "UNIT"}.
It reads {"value": 5, "unit": "V"}
